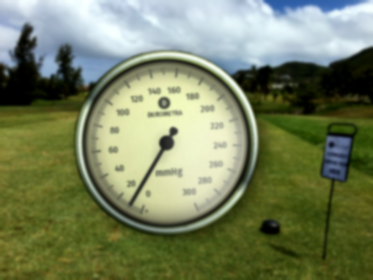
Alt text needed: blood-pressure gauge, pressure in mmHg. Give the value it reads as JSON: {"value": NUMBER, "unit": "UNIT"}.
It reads {"value": 10, "unit": "mmHg"}
